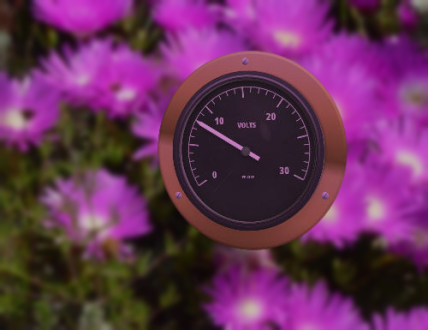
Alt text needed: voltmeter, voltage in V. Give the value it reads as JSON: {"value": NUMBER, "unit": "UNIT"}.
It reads {"value": 8, "unit": "V"}
